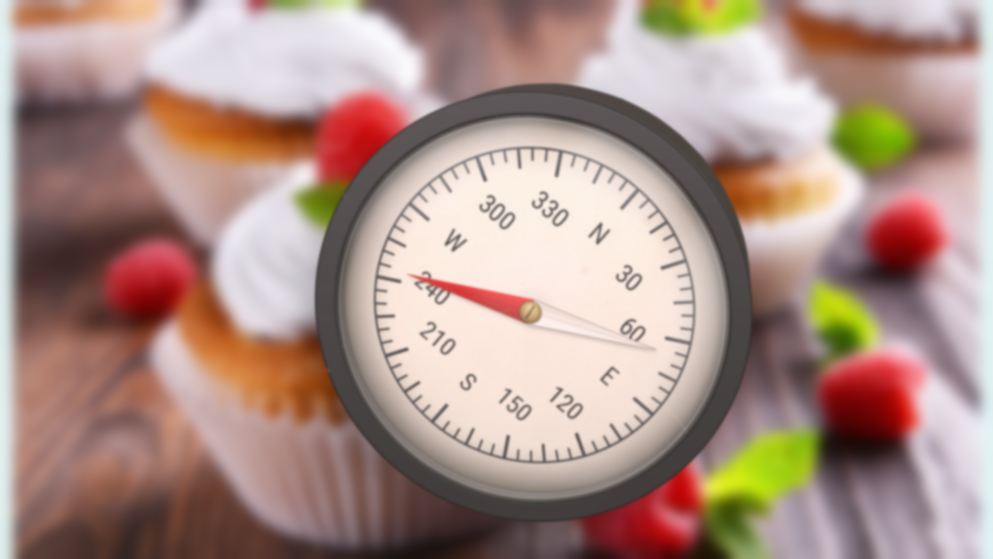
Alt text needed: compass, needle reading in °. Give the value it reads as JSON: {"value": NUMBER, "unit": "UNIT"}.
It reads {"value": 245, "unit": "°"}
